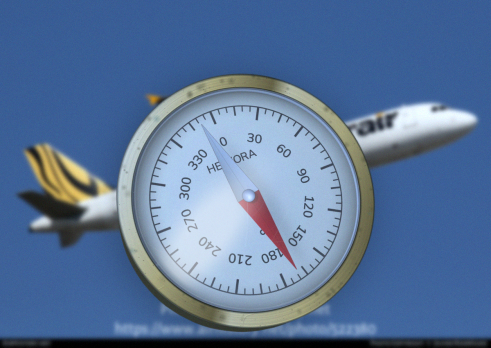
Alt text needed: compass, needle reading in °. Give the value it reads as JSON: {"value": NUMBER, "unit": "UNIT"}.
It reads {"value": 170, "unit": "°"}
